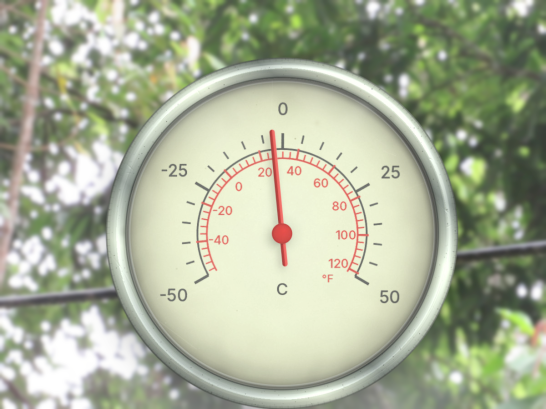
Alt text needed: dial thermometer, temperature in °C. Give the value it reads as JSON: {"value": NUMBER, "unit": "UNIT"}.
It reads {"value": -2.5, "unit": "°C"}
